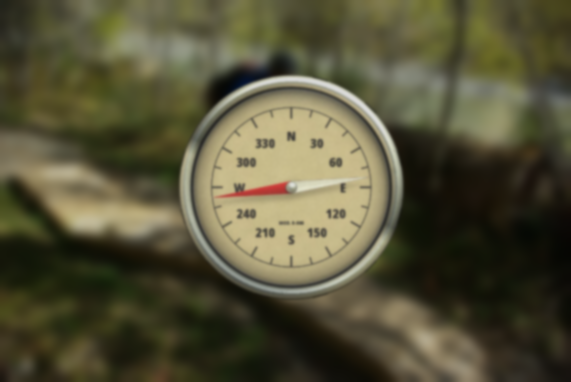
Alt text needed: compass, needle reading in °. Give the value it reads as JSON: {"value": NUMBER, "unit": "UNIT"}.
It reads {"value": 262.5, "unit": "°"}
